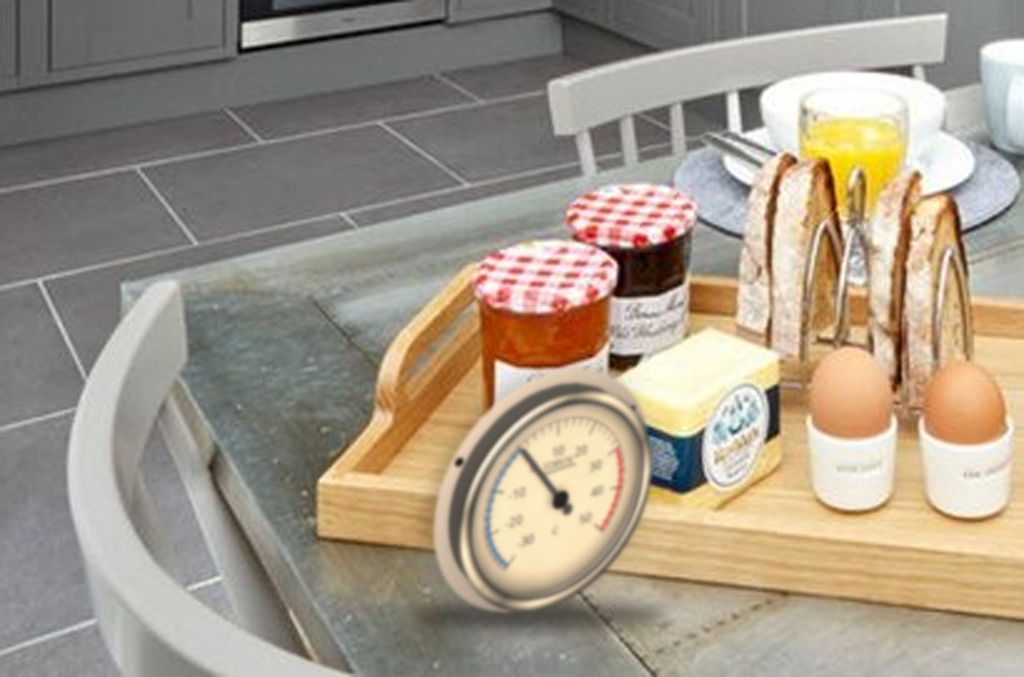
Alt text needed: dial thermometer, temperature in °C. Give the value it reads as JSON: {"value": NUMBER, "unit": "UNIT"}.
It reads {"value": 0, "unit": "°C"}
